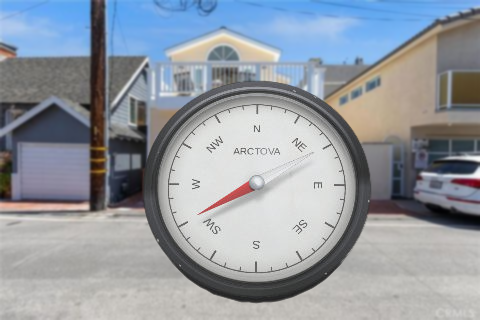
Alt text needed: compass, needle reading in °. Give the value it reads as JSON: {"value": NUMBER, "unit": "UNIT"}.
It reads {"value": 240, "unit": "°"}
